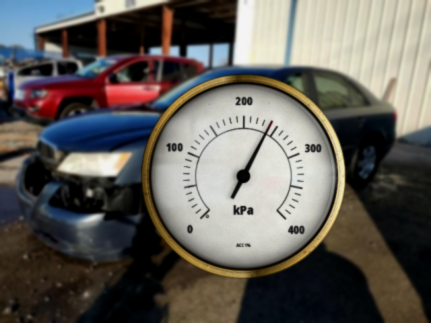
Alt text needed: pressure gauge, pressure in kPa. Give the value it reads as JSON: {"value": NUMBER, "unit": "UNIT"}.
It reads {"value": 240, "unit": "kPa"}
